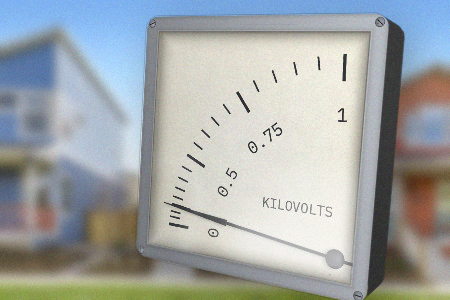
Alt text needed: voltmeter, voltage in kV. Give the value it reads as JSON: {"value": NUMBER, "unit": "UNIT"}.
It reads {"value": 0.25, "unit": "kV"}
